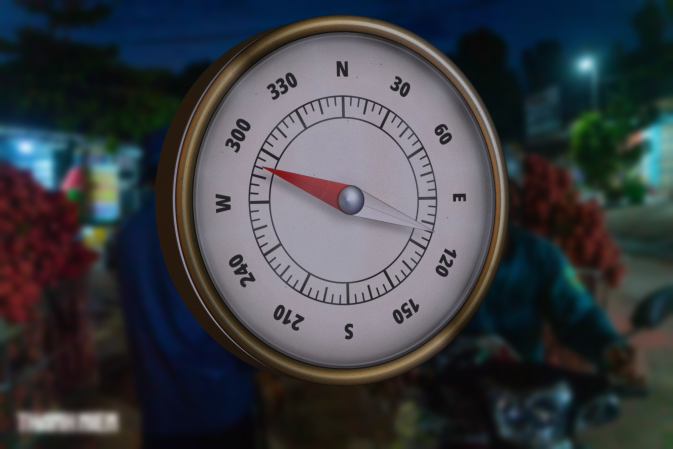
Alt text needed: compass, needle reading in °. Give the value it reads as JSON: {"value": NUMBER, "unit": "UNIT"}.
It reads {"value": 290, "unit": "°"}
